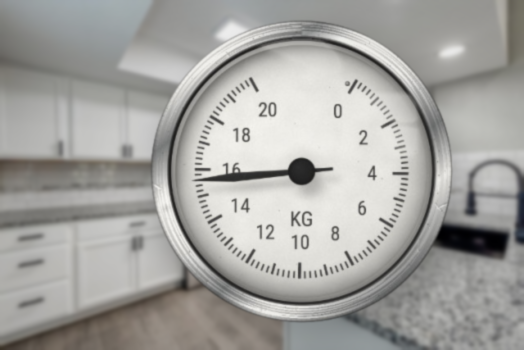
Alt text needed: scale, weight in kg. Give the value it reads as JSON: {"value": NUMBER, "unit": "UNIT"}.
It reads {"value": 15.6, "unit": "kg"}
